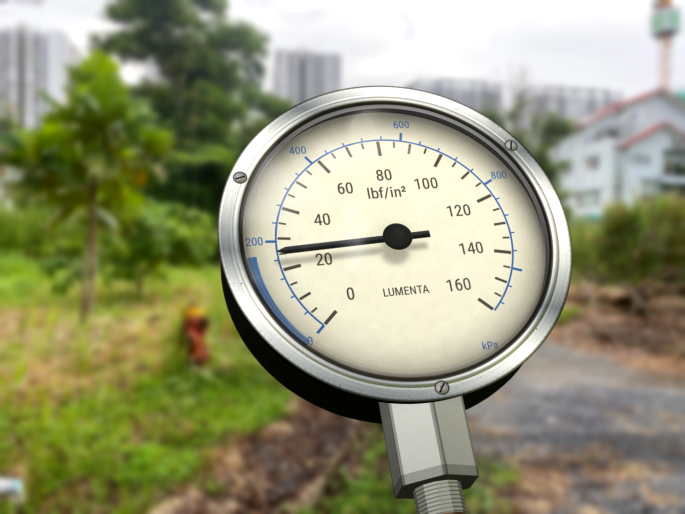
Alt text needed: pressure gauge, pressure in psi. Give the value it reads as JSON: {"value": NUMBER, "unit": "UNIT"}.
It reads {"value": 25, "unit": "psi"}
